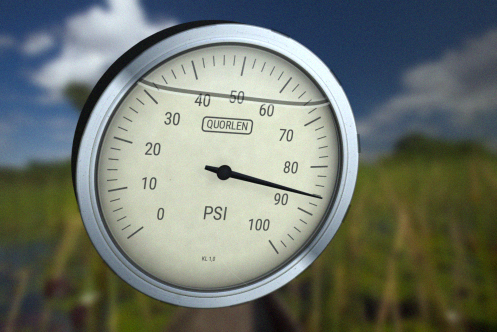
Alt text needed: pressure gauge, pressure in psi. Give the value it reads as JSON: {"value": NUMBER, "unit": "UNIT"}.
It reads {"value": 86, "unit": "psi"}
